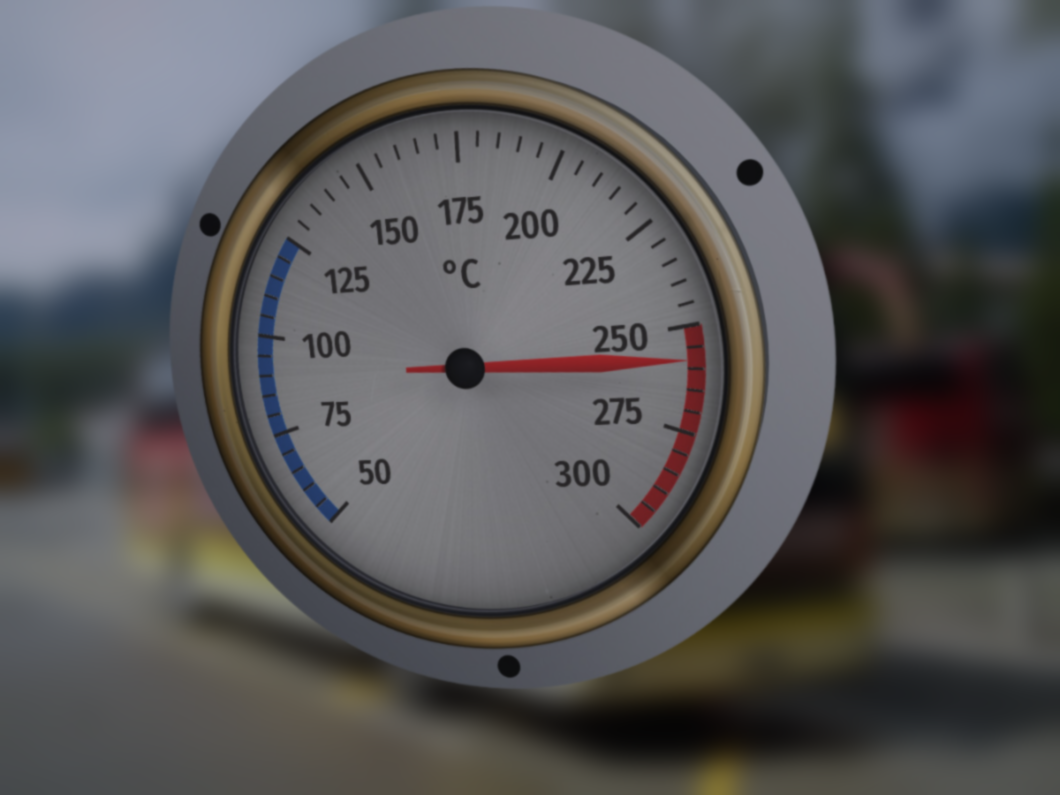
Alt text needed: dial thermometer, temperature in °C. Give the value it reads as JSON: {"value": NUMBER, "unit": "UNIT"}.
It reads {"value": 257.5, "unit": "°C"}
